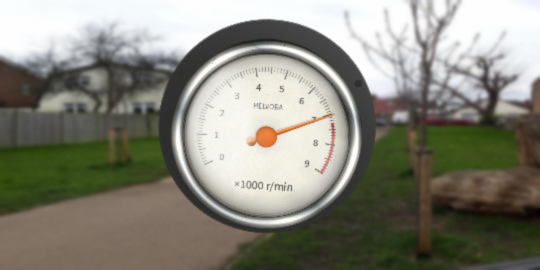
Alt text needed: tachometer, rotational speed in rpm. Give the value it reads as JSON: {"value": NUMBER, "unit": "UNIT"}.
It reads {"value": 7000, "unit": "rpm"}
